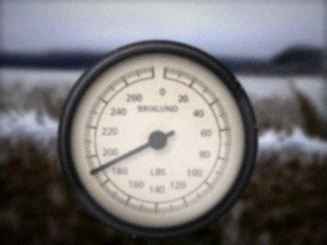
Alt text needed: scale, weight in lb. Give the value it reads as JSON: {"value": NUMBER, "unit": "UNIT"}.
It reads {"value": 190, "unit": "lb"}
